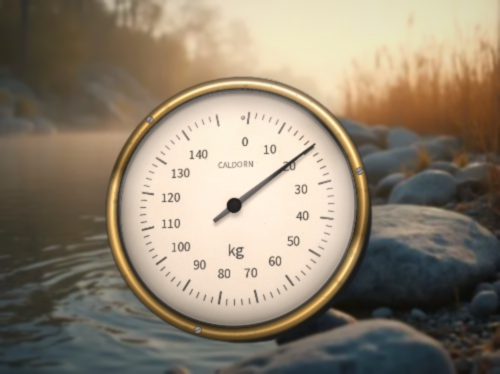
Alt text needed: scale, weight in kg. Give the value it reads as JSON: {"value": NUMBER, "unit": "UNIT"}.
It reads {"value": 20, "unit": "kg"}
